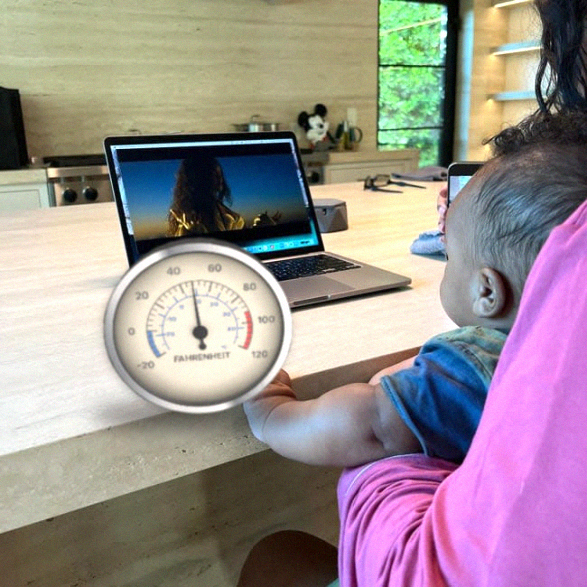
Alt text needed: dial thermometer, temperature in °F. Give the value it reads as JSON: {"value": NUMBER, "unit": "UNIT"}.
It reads {"value": 48, "unit": "°F"}
